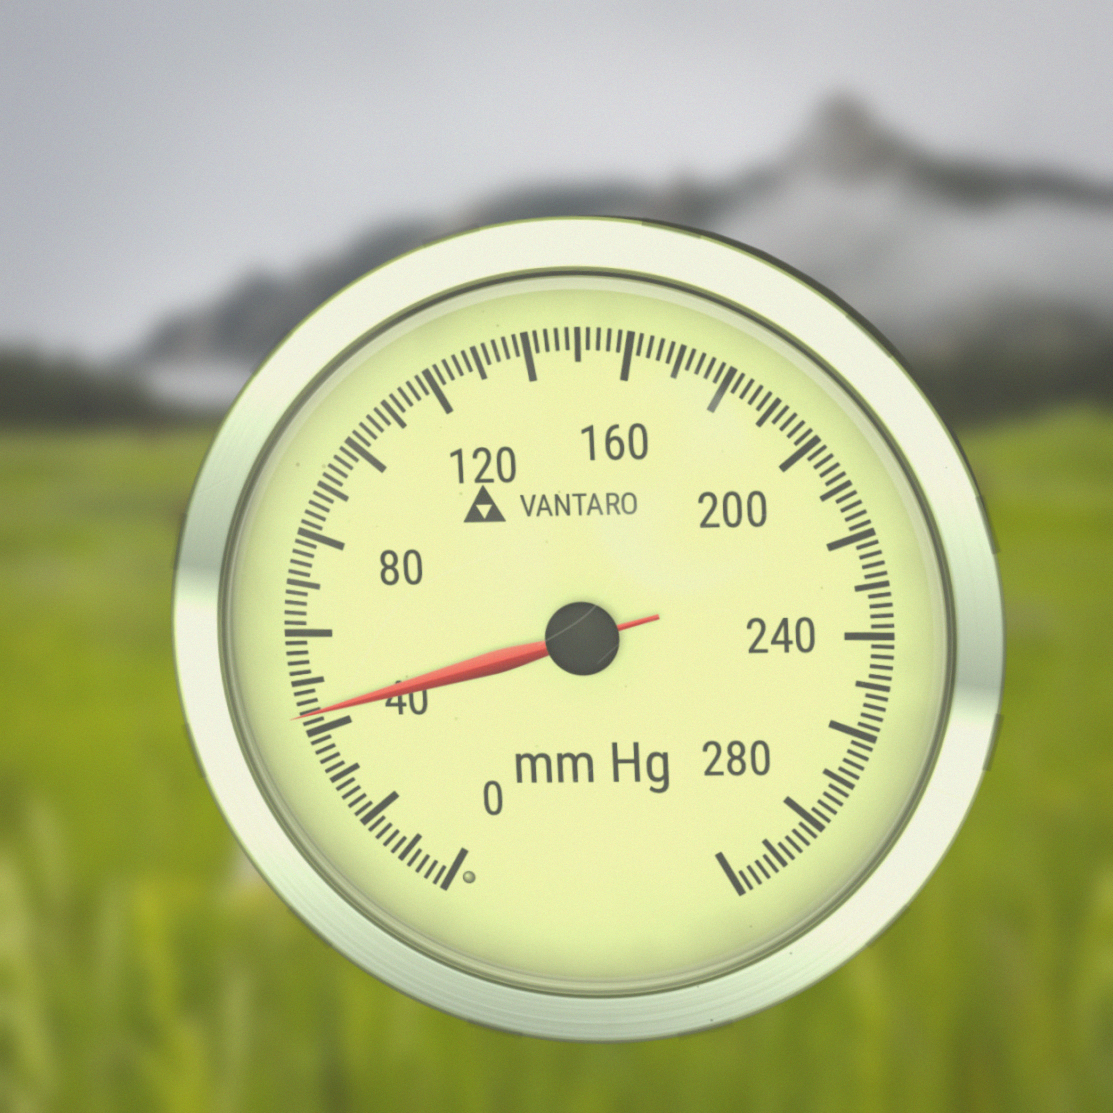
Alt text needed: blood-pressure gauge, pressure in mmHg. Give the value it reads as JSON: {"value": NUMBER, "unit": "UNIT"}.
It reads {"value": 44, "unit": "mmHg"}
